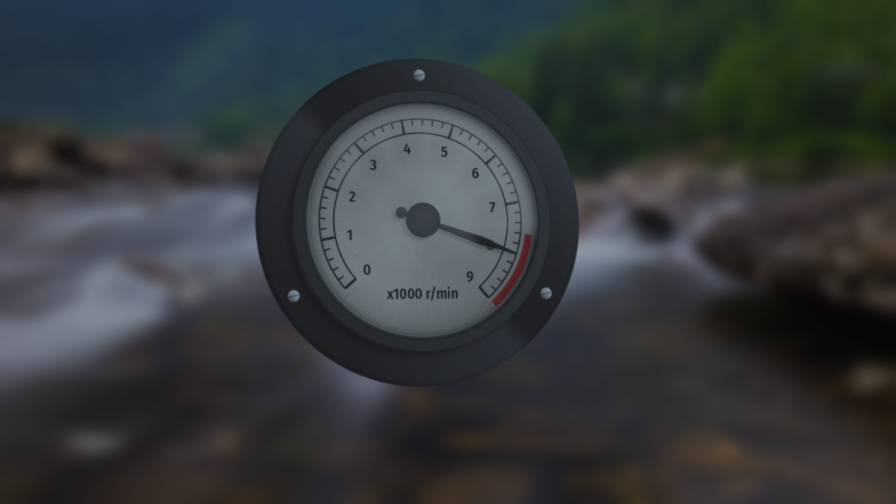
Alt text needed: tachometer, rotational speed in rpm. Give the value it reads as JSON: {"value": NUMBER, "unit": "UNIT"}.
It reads {"value": 8000, "unit": "rpm"}
